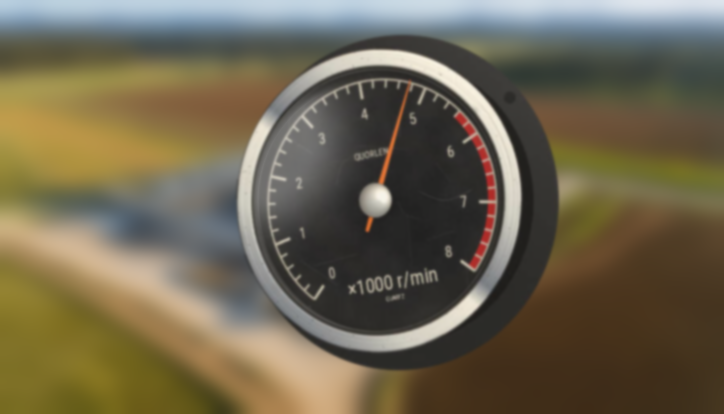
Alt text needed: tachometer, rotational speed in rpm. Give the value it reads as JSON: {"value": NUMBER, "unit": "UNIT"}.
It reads {"value": 4800, "unit": "rpm"}
